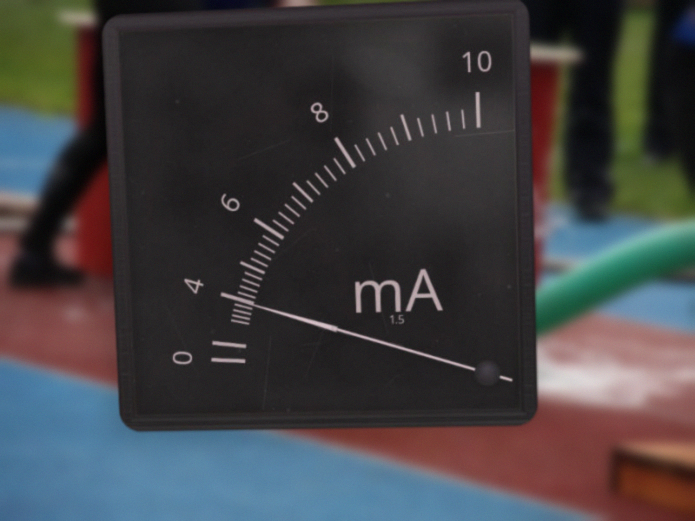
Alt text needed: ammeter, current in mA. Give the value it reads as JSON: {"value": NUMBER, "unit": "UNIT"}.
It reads {"value": 4, "unit": "mA"}
